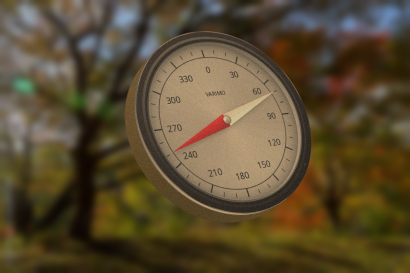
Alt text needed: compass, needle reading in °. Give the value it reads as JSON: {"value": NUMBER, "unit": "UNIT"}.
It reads {"value": 250, "unit": "°"}
